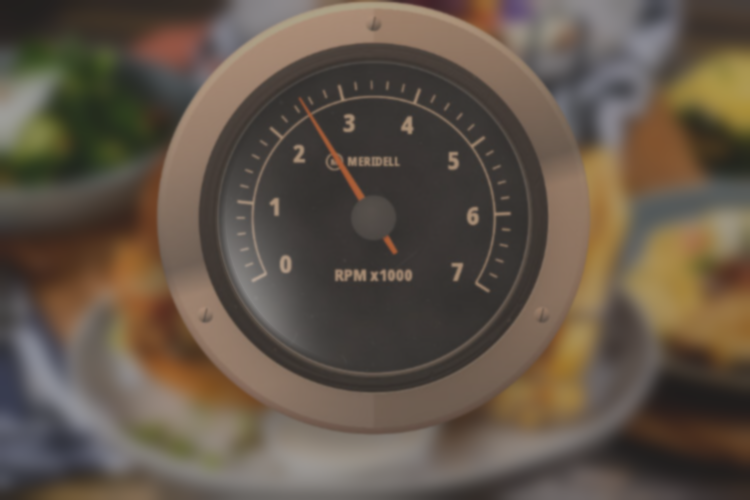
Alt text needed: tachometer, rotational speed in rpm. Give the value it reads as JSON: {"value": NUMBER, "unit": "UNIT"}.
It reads {"value": 2500, "unit": "rpm"}
